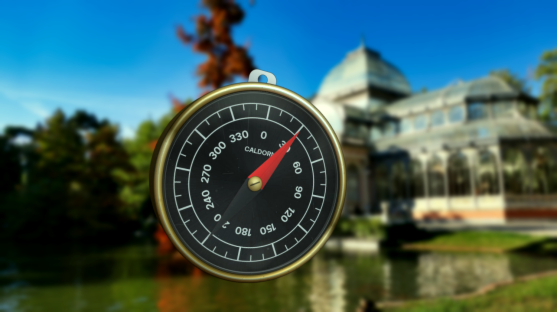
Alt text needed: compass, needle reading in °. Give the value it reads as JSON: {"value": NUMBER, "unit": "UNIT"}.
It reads {"value": 30, "unit": "°"}
